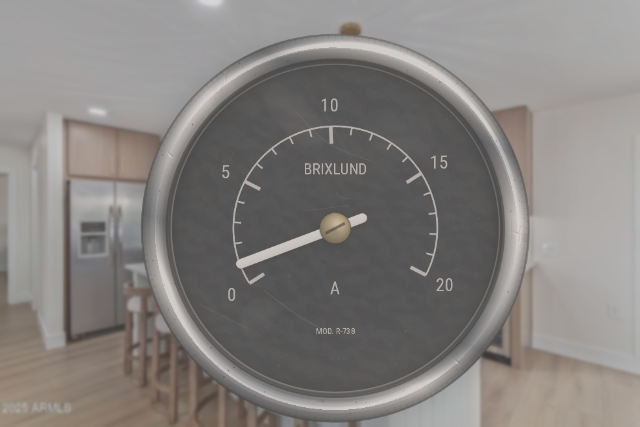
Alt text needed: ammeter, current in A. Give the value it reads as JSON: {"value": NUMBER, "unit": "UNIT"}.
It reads {"value": 1, "unit": "A"}
